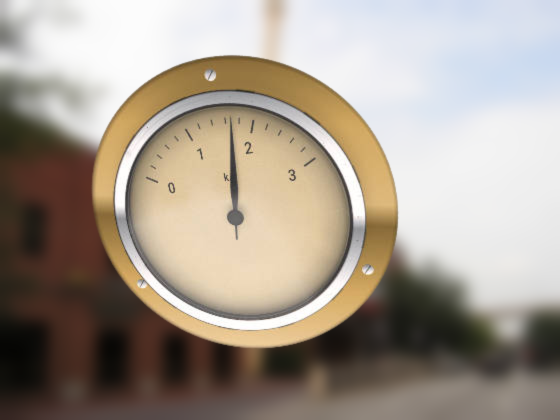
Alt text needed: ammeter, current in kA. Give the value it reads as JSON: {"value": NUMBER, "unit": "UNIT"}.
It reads {"value": 1.7, "unit": "kA"}
